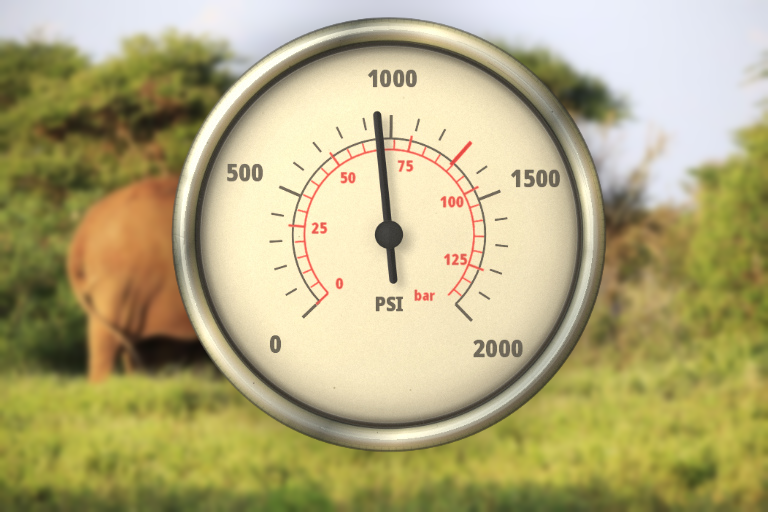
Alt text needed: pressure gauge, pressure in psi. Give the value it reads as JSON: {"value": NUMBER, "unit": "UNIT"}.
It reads {"value": 950, "unit": "psi"}
